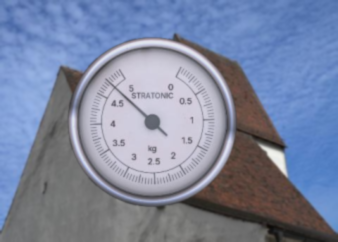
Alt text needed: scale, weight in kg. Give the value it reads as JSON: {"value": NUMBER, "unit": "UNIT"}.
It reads {"value": 4.75, "unit": "kg"}
